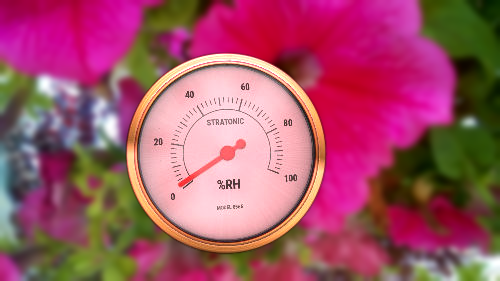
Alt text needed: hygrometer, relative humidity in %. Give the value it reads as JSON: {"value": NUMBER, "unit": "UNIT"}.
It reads {"value": 2, "unit": "%"}
